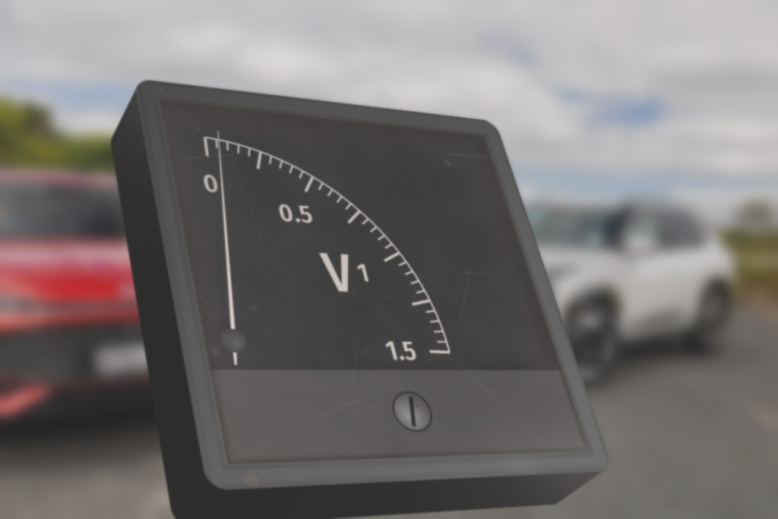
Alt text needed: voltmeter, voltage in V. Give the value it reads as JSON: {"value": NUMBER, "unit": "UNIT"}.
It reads {"value": 0.05, "unit": "V"}
